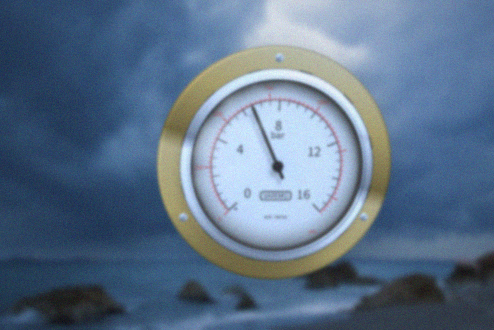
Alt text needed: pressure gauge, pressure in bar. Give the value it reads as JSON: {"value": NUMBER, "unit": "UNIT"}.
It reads {"value": 6.5, "unit": "bar"}
